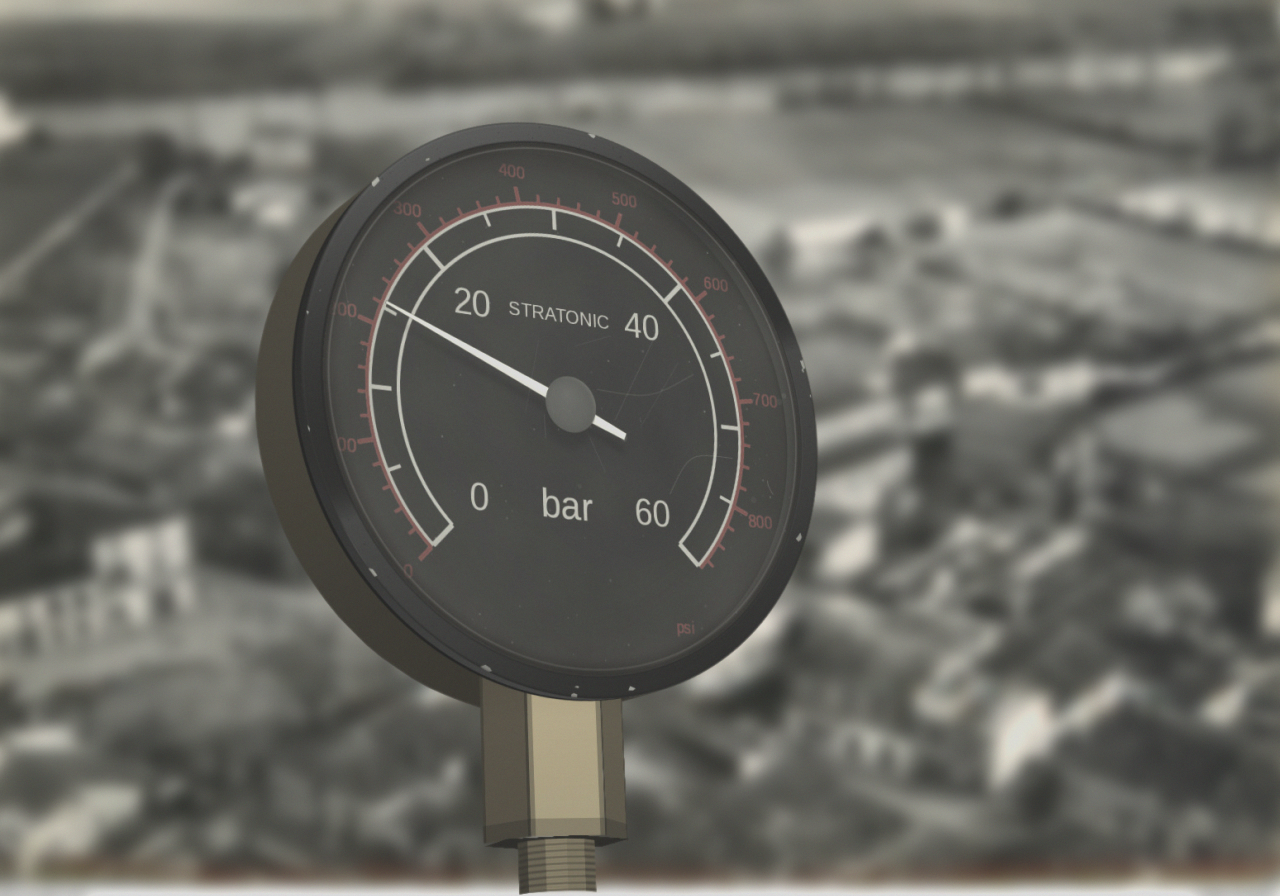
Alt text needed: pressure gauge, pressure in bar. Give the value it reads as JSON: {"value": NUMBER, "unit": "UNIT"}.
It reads {"value": 15, "unit": "bar"}
